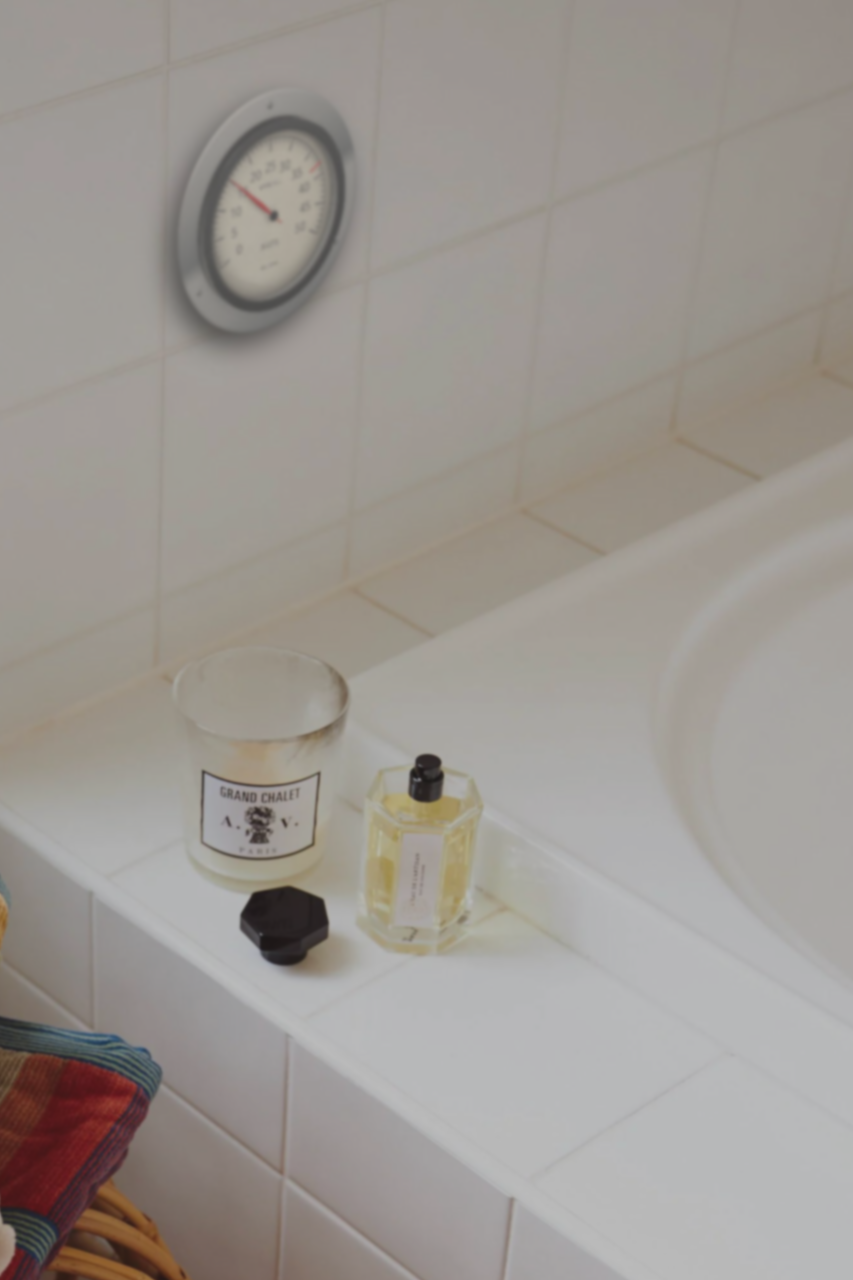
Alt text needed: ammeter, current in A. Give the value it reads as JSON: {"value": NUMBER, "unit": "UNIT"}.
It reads {"value": 15, "unit": "A"}
